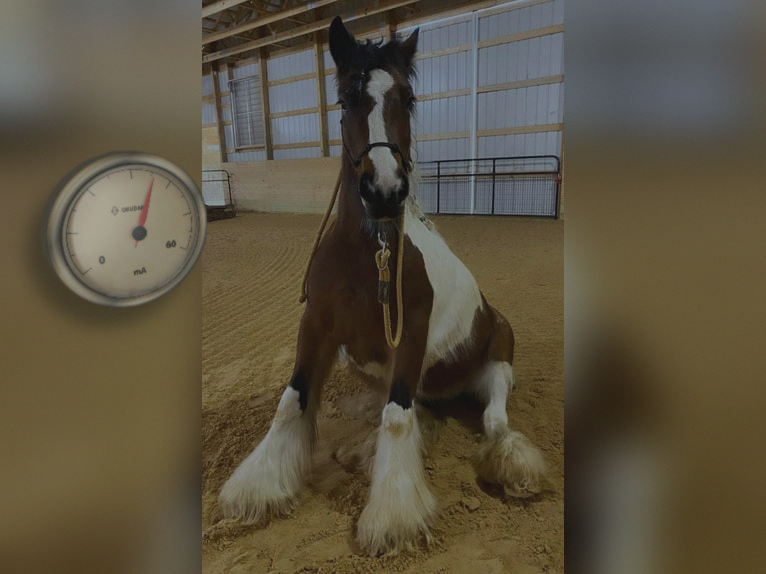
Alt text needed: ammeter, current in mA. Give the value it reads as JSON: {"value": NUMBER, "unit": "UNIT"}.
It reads {"value": 35, "unit": "mA"}
